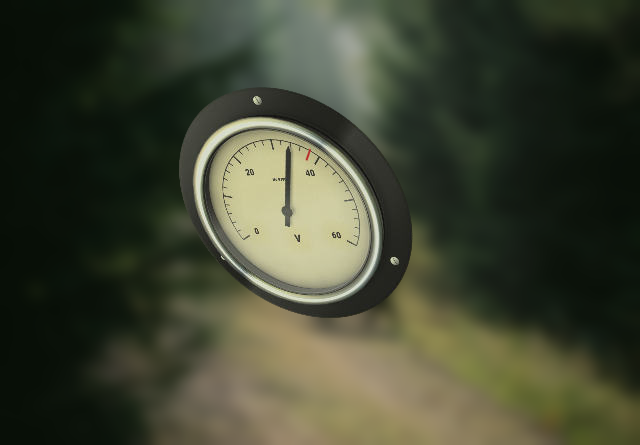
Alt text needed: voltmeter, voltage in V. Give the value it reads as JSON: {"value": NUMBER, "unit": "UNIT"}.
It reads {"value": 34, "unit": "V"}
